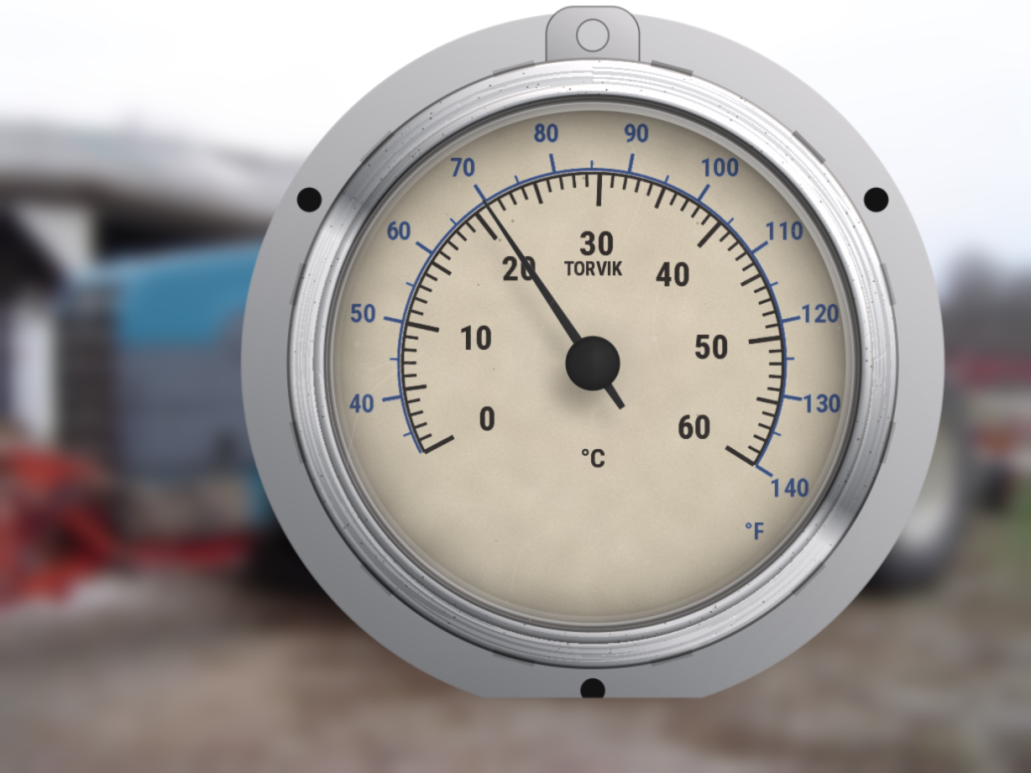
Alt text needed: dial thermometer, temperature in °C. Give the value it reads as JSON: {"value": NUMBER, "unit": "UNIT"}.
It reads {"value": 21, "unit": "°C"}
